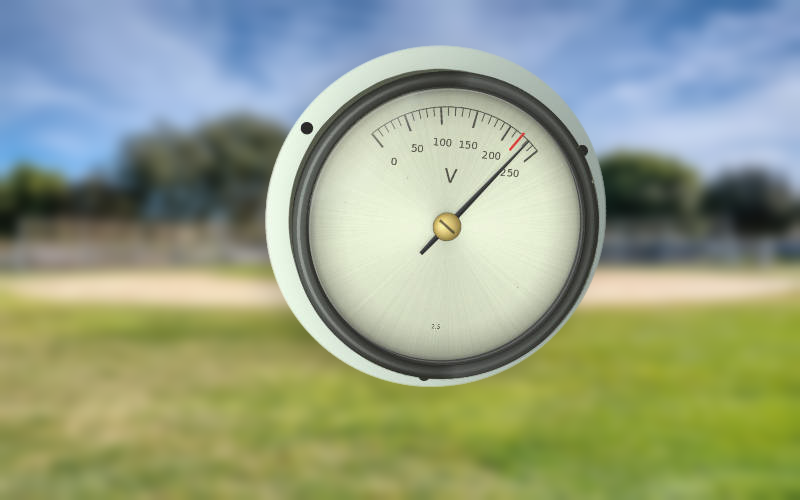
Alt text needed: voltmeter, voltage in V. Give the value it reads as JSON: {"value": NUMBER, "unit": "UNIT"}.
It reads {"value": 230, "unit": "V"}
